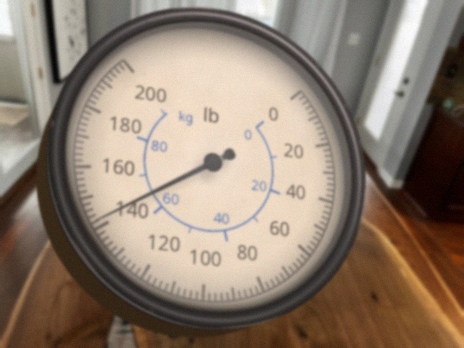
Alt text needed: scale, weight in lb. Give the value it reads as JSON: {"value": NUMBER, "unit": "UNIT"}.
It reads {"value": 142, "unit": "lb"}
